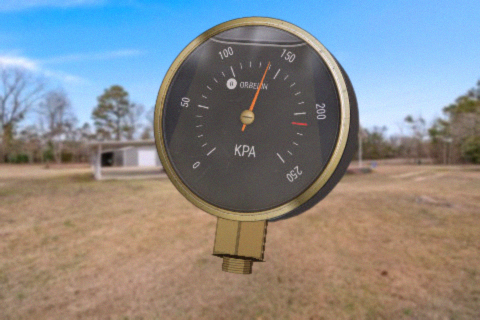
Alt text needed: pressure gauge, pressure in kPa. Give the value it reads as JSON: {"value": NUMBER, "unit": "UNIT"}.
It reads {"value": 140, "unit": "kPa"}
